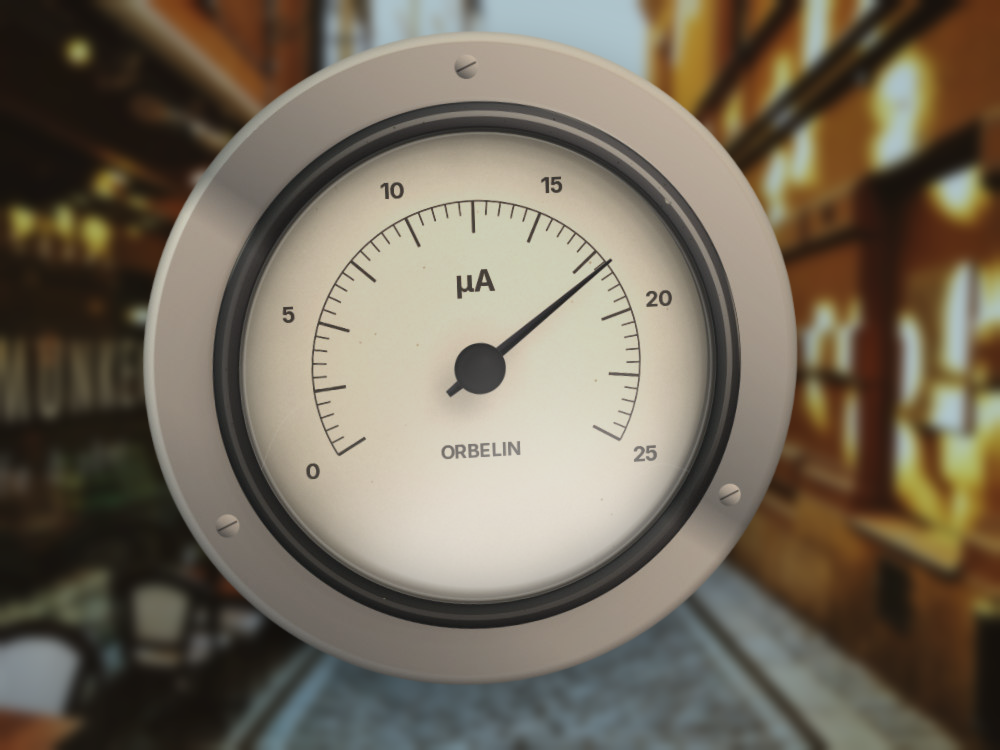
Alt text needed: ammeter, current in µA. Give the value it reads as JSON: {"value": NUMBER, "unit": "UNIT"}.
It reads {"value": 18, "unit": "µA"}
